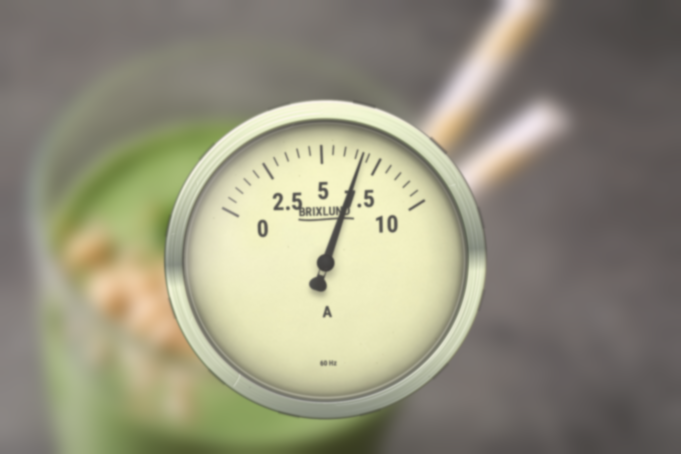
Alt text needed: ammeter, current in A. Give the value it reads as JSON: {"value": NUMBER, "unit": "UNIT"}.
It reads {"value": 6.75, "unit": "A"}
